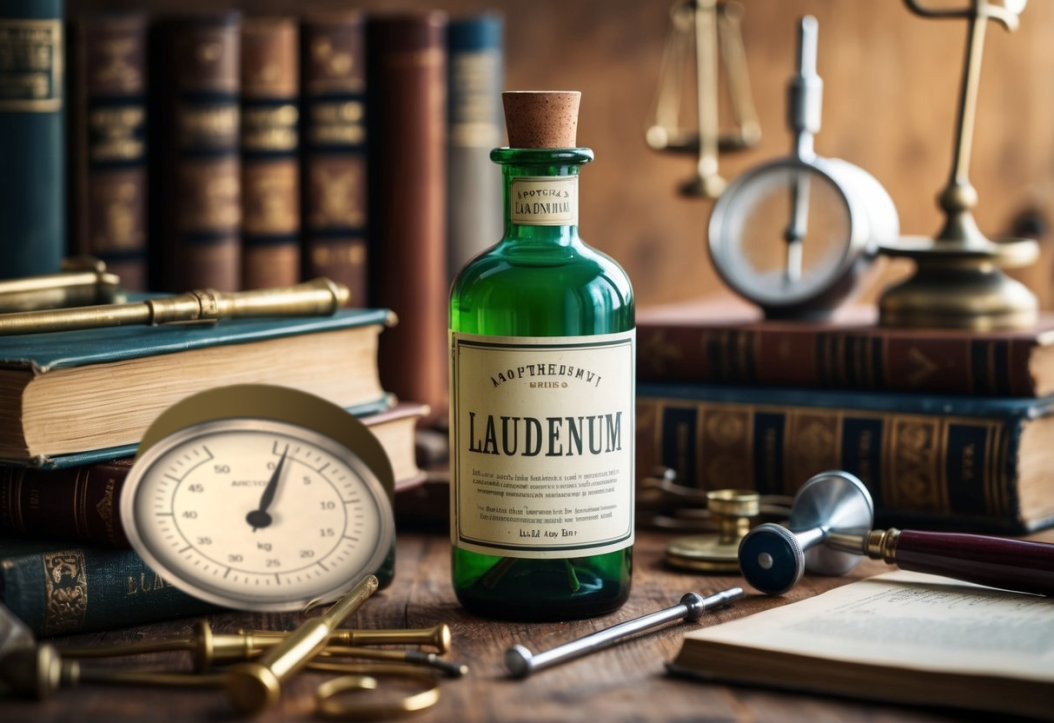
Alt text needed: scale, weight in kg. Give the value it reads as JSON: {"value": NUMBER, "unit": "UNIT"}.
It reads {"value": 1, "unit": "kg"}
